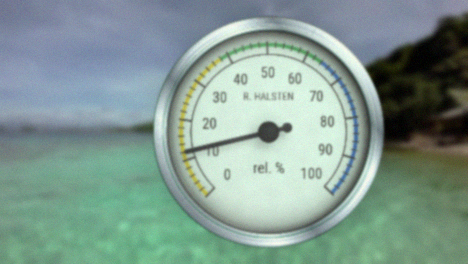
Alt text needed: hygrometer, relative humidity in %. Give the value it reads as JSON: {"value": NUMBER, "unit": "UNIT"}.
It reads {"value": 12, "unit": "%"}
